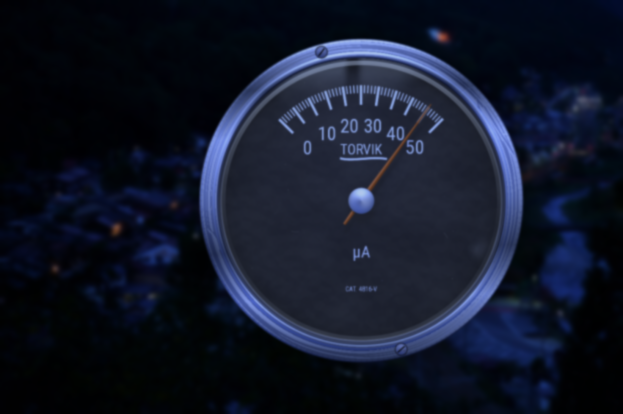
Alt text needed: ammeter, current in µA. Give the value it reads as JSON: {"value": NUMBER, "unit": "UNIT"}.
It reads {"value": 45, "unit": "µA"}
